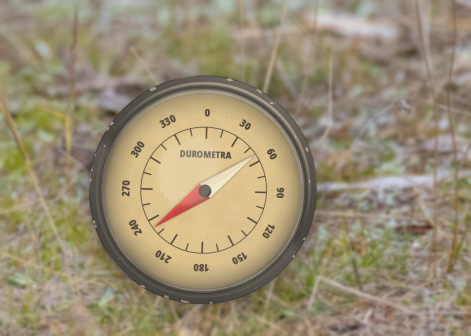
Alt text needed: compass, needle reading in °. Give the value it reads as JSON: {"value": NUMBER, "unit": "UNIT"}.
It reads {"value": 232.5, "unit": "°"}
